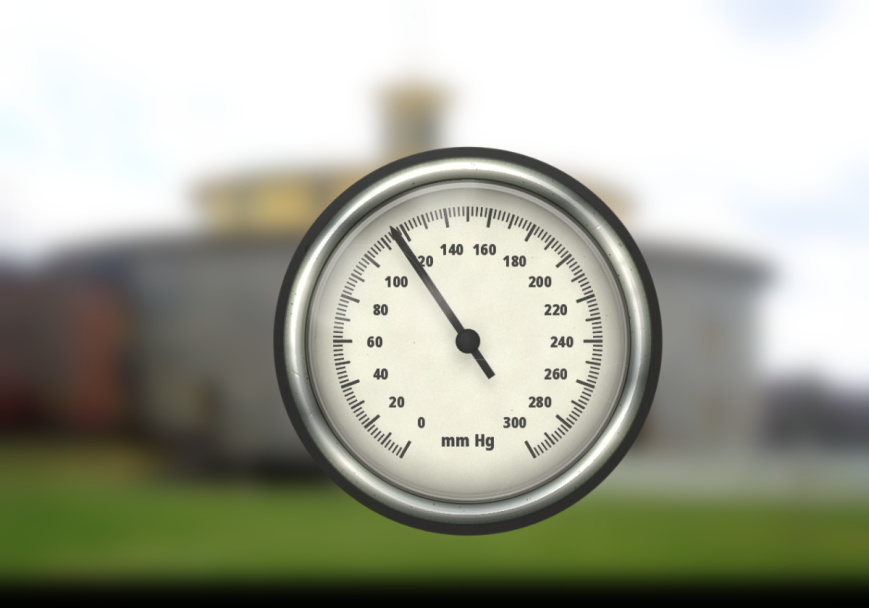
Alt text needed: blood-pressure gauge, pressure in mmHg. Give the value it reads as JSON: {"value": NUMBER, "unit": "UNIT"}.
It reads {"value": 116, "unit": "mmHg"}
